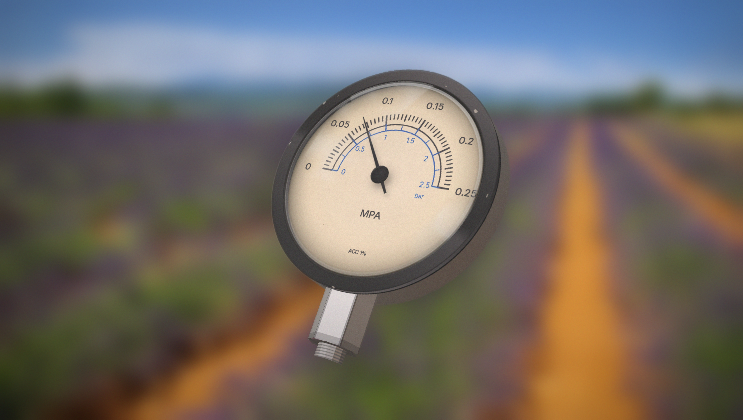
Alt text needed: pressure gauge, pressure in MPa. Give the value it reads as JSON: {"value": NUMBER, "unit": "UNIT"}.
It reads {"value": 0.075, "unit": "MPa"}
